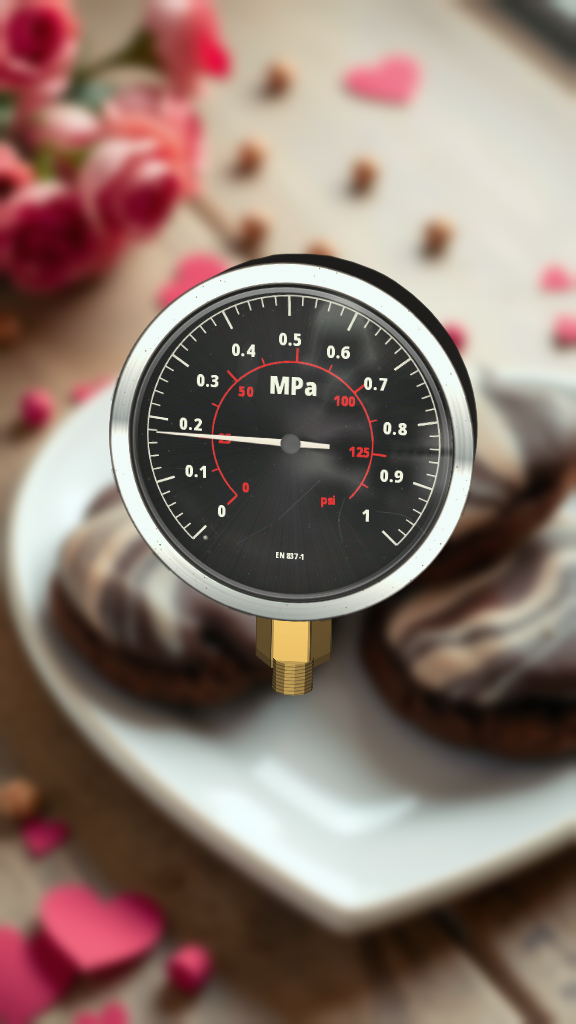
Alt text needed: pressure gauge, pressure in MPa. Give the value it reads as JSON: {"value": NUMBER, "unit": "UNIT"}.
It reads {"value": 0.18, "unit": "MPa"}
